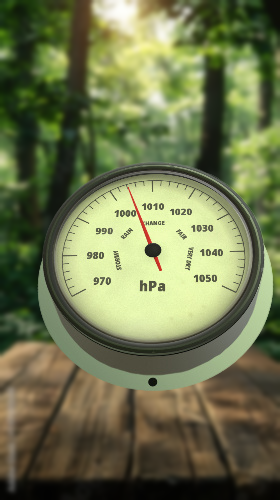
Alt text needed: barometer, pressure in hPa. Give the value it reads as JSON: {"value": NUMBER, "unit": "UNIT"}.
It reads {"value": 1004, "unit": "hPa"}
